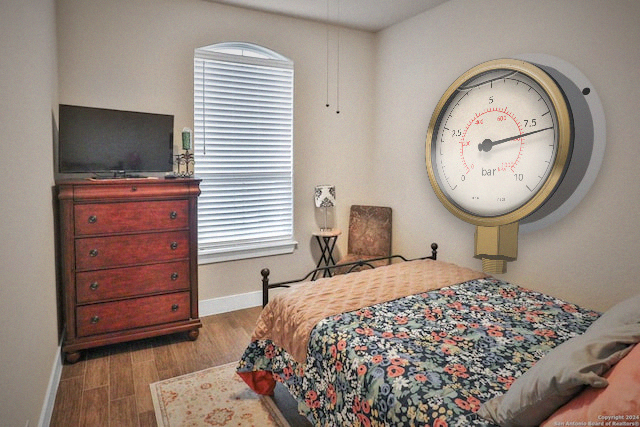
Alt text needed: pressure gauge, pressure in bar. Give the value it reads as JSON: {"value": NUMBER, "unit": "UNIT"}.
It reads {"value": 8, "unit": "bar"}
